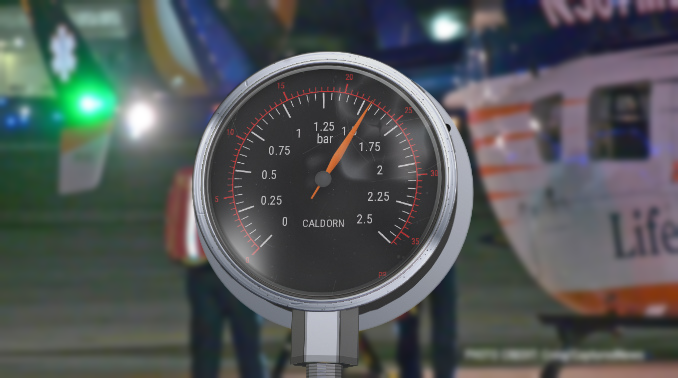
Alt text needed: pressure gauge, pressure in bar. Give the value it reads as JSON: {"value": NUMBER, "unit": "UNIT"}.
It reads {"value": 1.55, "unit": "bar"}
